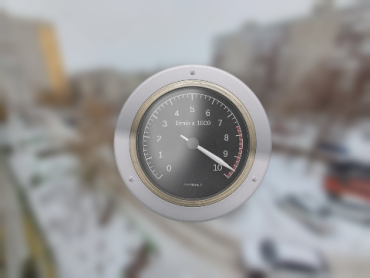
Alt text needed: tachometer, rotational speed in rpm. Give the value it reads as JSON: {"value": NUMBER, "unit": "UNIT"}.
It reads {"value": 9600, "unit": "rpm"}
